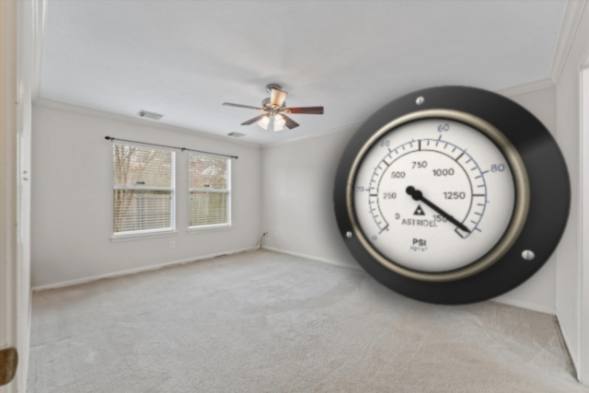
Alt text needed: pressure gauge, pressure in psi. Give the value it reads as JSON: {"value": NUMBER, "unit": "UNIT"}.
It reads {"value": 1450, "unit": "psi"}
